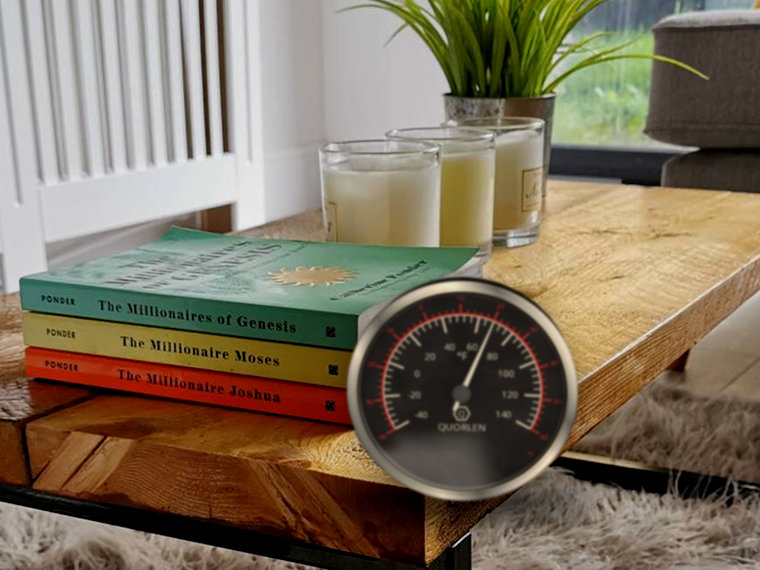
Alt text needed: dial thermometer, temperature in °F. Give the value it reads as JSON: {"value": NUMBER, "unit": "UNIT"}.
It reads {"value": 68, "unit": "°F"}
